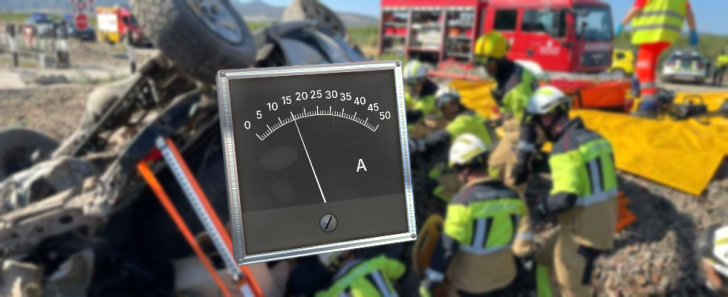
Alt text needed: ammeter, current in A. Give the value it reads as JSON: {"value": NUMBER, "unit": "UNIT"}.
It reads {"value": 15, "unit": "A"}
